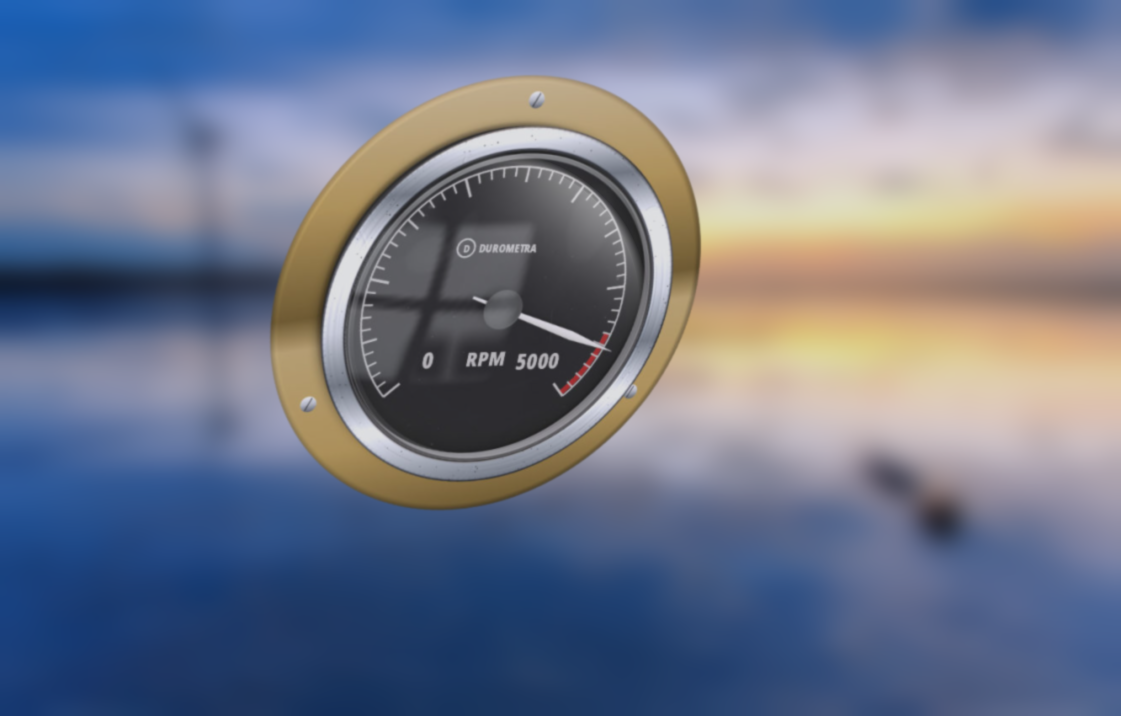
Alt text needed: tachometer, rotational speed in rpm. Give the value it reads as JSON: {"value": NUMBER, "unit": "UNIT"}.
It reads {"value": 4500, "unit": "rpm"}
